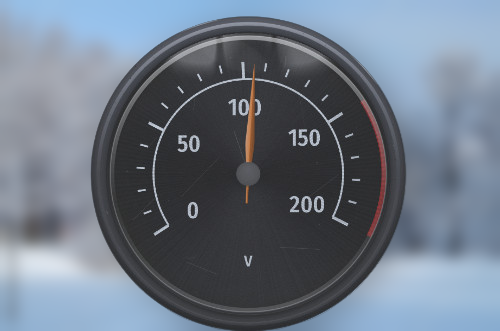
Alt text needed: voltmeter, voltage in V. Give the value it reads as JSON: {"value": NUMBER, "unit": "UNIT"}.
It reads {"value": 105, "unit": "V"}
